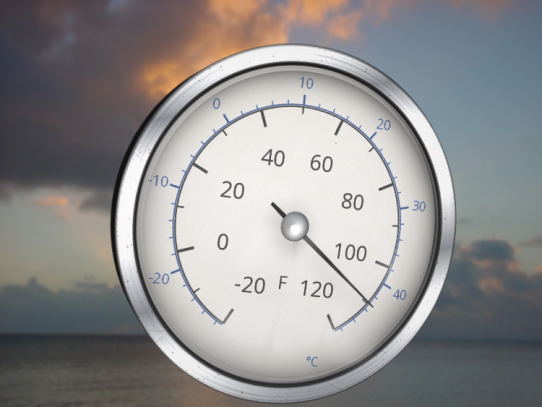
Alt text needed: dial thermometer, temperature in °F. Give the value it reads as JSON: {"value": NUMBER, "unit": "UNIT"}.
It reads {"value": 110, "unit": "°F"}
